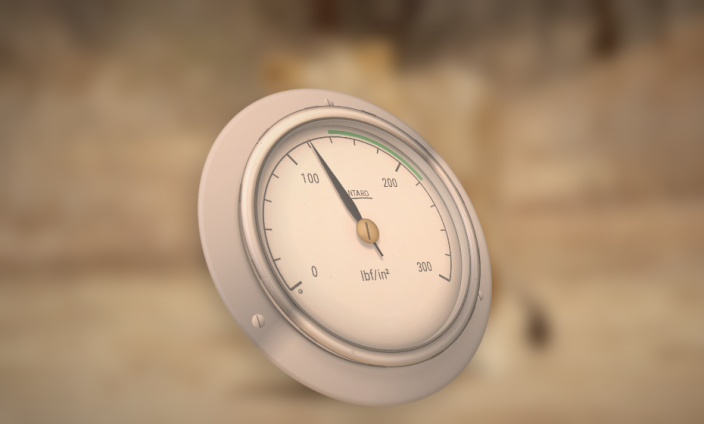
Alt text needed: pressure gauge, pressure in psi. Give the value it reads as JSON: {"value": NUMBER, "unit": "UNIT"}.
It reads {"value": 120, "unit": "psi"}
